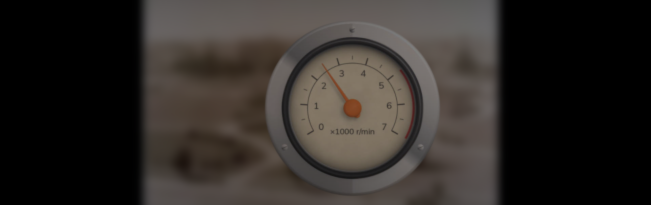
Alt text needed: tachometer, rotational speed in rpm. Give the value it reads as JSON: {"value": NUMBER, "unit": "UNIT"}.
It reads {"value": 2500, "unit": "rpm"}
